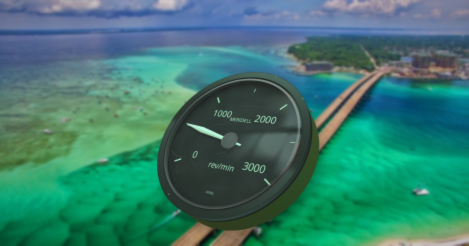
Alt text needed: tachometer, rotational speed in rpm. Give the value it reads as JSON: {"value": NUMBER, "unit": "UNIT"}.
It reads {"value": 500, "unit": "rpm"}
